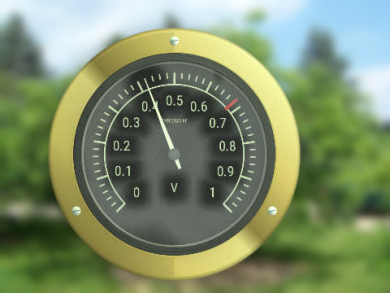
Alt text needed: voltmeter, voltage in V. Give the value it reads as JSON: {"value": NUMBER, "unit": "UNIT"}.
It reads {"value": 0.42, "unit": "V"}
